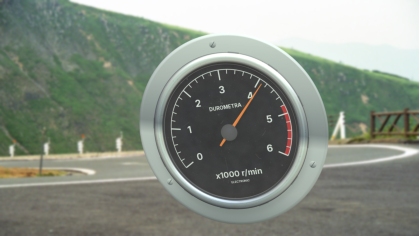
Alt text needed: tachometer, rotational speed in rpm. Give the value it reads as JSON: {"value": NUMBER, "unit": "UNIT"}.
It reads {"value": 4100, "unit": "rpm"}
